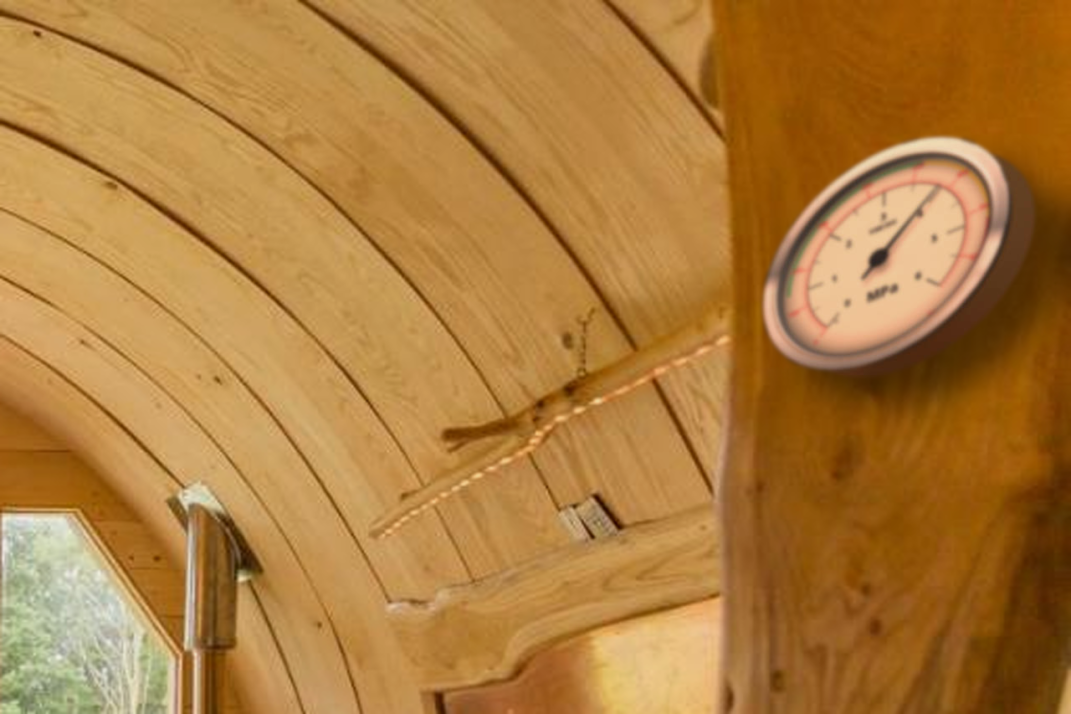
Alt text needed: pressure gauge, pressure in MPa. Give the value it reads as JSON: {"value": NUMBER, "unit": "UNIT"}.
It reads {"value": 4, "unit": "MPa"}
